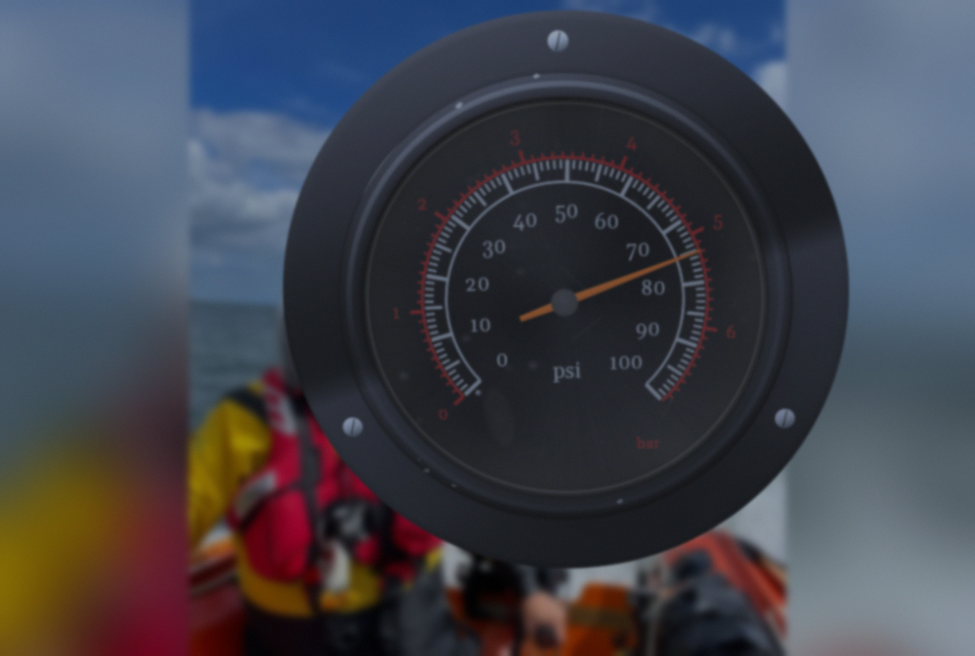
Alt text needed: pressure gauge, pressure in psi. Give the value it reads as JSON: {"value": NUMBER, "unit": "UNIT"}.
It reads {"value": 75, "unit": "psi"}
